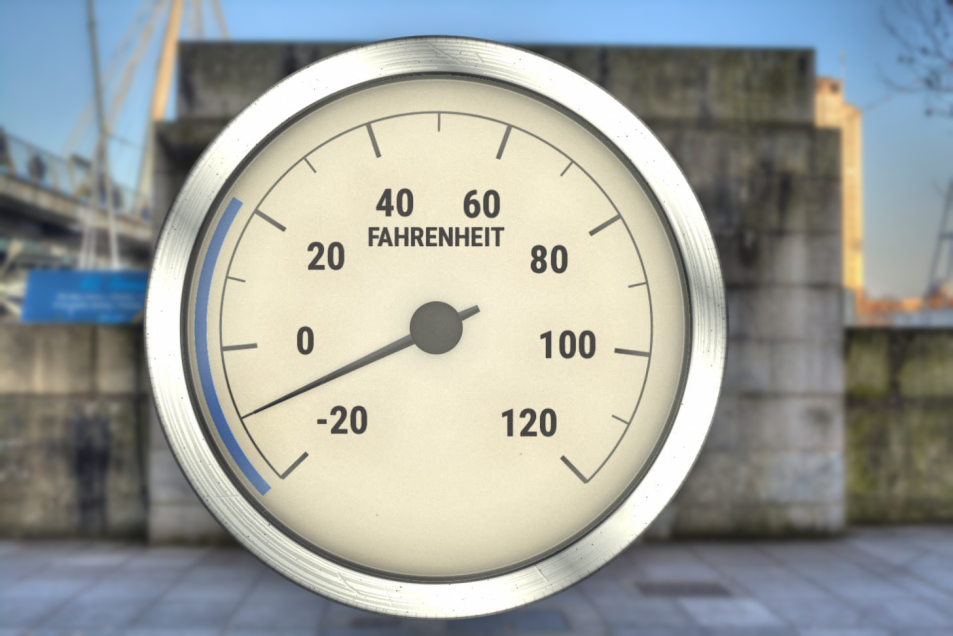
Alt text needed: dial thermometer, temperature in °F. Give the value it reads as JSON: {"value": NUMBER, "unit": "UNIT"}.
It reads {"value": -10, "unit": "°F"}
